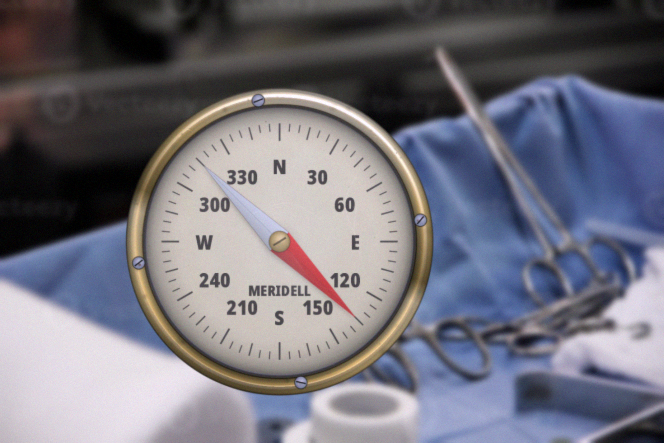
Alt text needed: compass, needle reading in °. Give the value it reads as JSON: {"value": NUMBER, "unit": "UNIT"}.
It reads {"value": 135, "unit": "°"}
